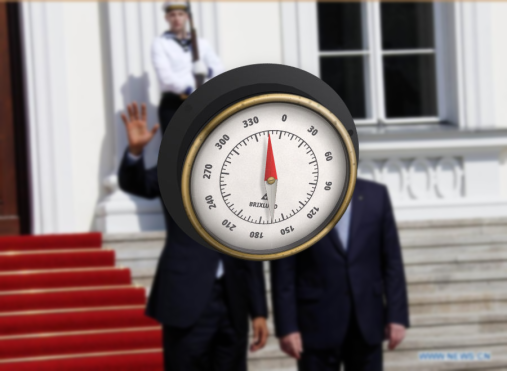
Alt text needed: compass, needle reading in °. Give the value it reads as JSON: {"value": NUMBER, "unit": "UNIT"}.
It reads {"value": 345, "unit": "°"}
